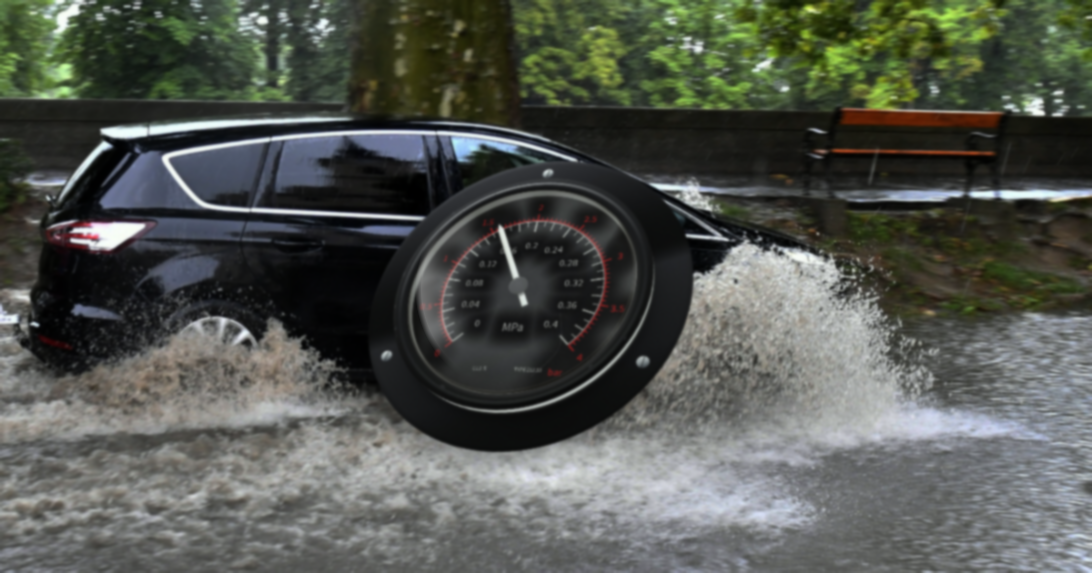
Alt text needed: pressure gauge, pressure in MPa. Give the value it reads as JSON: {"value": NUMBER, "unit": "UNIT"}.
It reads {"value": 0.16, "unit": "MPa"}
